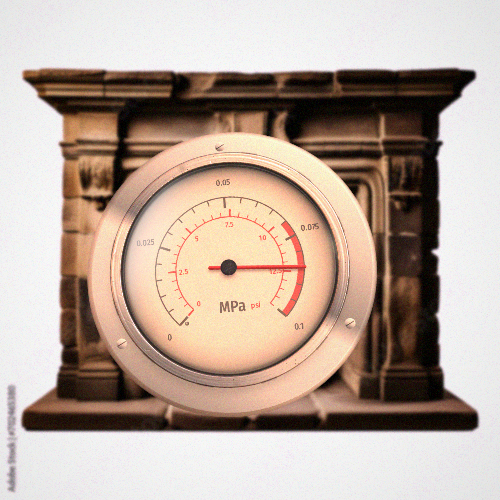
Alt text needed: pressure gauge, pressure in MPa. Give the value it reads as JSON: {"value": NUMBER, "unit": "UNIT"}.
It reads {"value": 0.085, "unit": "MPa"}
